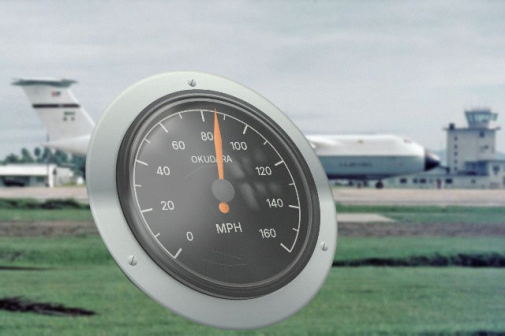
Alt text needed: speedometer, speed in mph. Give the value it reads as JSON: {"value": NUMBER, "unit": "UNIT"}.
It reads {"value": 85, "unit": "mph"}
